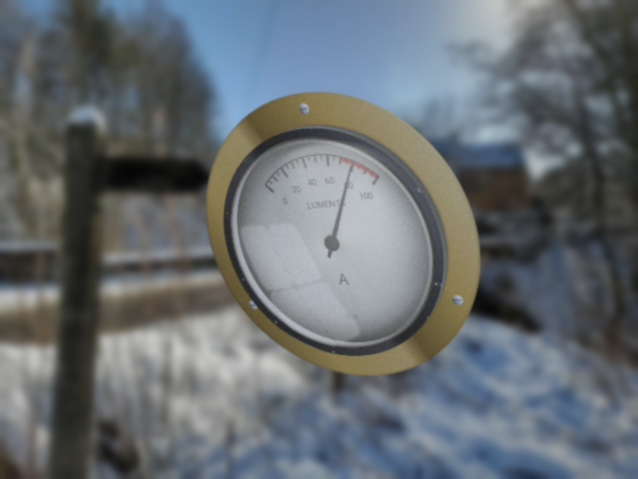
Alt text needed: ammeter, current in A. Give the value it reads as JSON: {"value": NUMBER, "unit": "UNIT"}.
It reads {"value": 80, "unit": "A"}
